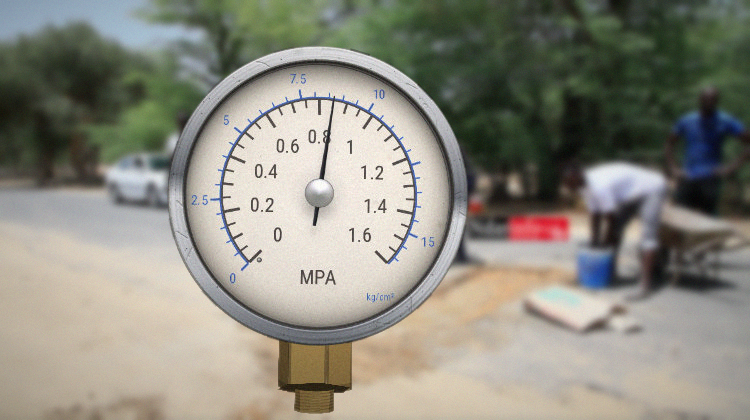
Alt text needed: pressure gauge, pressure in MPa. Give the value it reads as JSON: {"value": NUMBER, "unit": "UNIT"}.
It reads {"value": 0.85, "unit": "MPa"}
